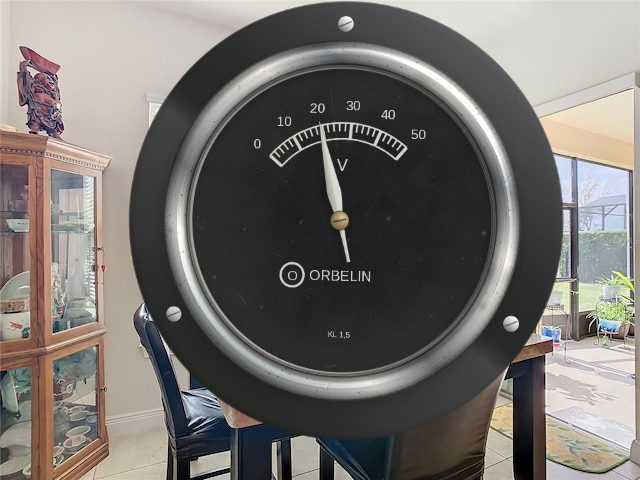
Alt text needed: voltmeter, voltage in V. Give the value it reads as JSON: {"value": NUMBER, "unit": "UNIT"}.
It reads {"value": 20, "unit": "V"}
